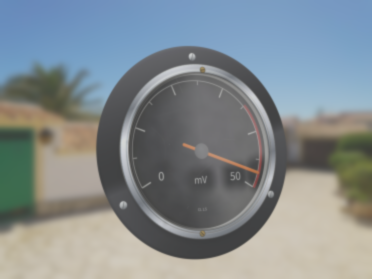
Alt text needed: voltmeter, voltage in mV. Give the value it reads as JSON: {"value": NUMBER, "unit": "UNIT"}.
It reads {"value": 47.5, "unit": "mV"}
